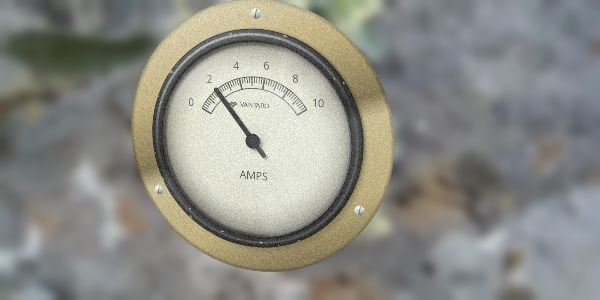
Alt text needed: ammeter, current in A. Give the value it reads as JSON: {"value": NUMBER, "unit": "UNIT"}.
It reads {"value": 2, "unit": "A"}
